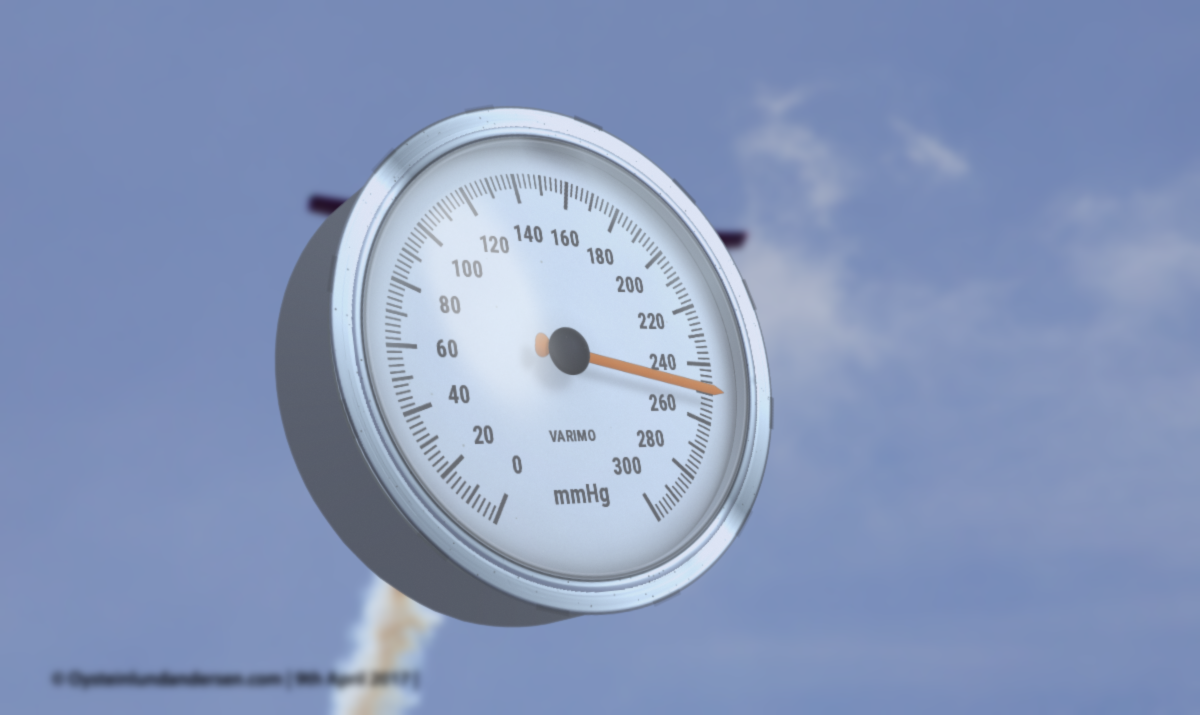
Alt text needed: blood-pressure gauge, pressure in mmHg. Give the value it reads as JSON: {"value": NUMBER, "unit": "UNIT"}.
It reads {"value": 250, "unit": "mmHg"}
